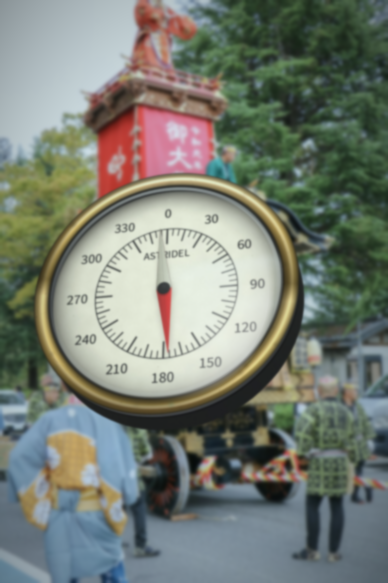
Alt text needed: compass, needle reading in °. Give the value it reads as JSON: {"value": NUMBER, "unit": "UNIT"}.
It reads {"value": 175, "unit": "°"}
